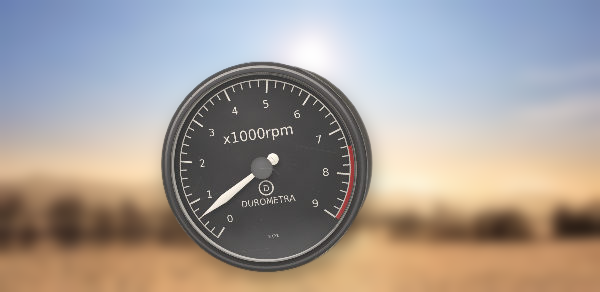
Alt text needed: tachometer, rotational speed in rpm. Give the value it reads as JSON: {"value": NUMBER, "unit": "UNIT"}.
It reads {"value": 600, "unit": "rpm"}
